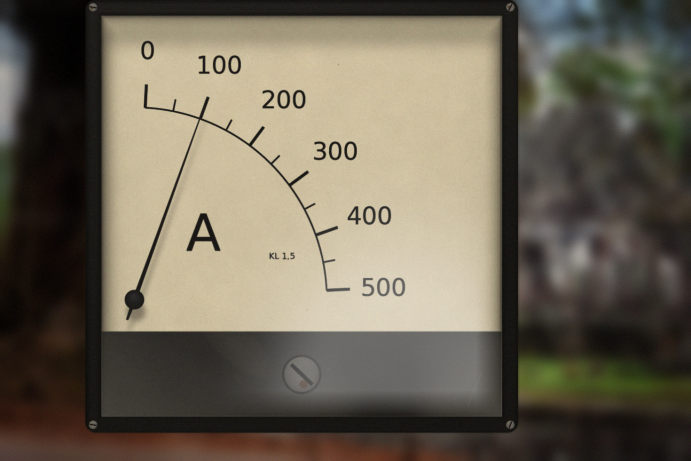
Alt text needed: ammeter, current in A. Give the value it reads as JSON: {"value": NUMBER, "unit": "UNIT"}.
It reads {"value": 100, "unit": "A"}
